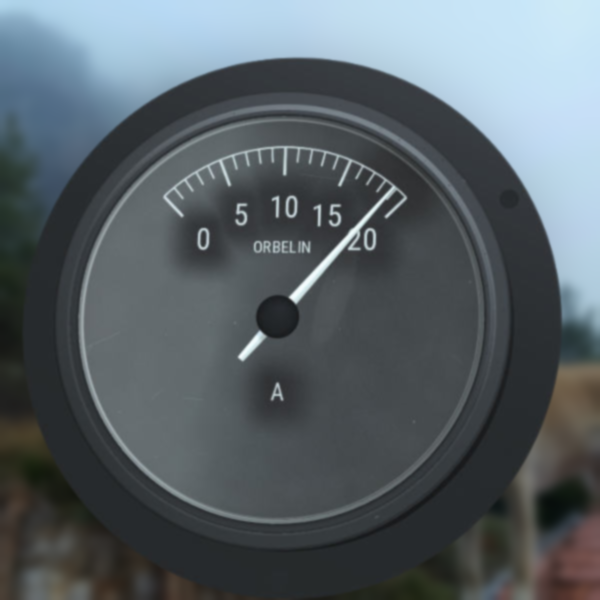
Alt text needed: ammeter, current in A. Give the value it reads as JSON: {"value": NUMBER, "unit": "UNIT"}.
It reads {"value": 19, "unit": "A"}
